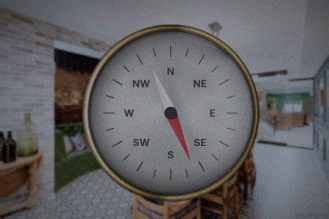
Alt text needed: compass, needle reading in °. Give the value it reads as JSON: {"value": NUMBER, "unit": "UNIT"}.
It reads {"value": 157.5, "unit": "°"}
